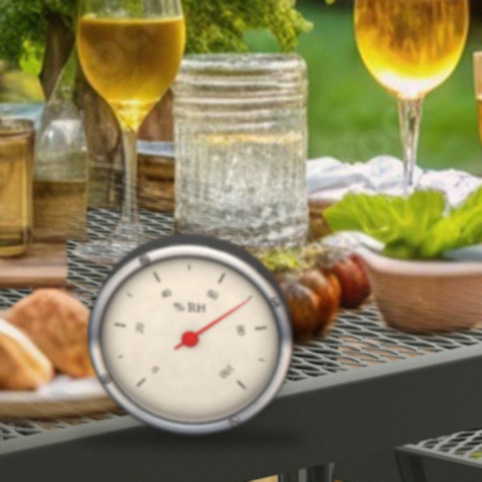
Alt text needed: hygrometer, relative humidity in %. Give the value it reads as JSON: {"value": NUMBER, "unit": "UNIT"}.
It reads {"value": 70, "unit": "%"}
